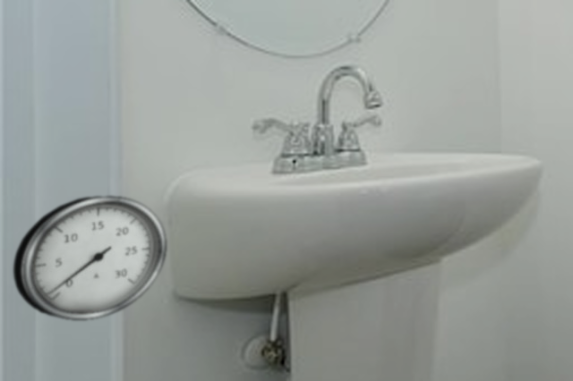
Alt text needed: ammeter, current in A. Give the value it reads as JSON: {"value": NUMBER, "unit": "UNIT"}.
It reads {"value": 1, "unit": "A"}
